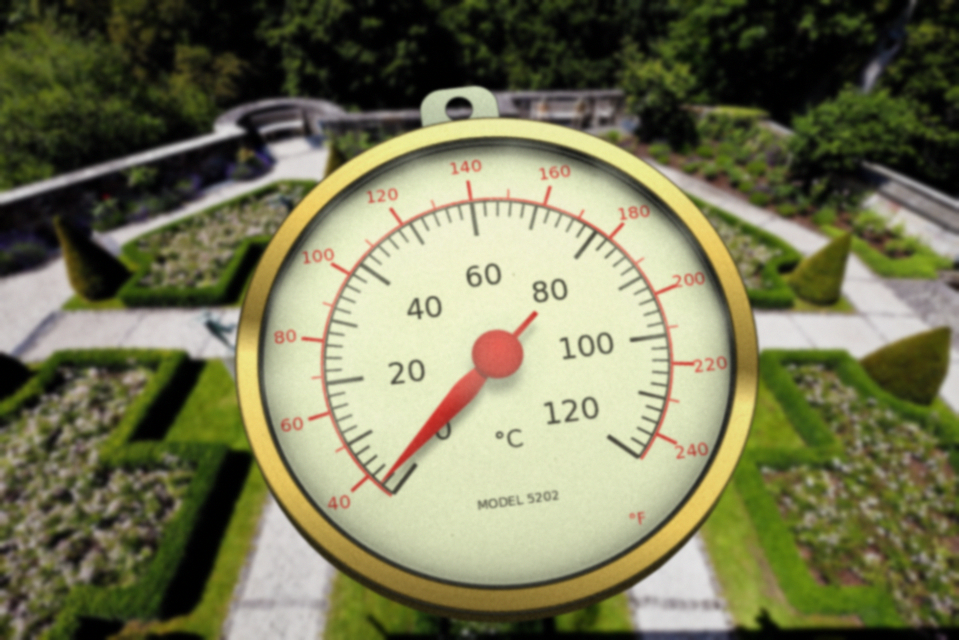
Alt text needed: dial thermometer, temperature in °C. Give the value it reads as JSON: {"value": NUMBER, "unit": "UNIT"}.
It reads {"value": 2, "unit": "°C"}
